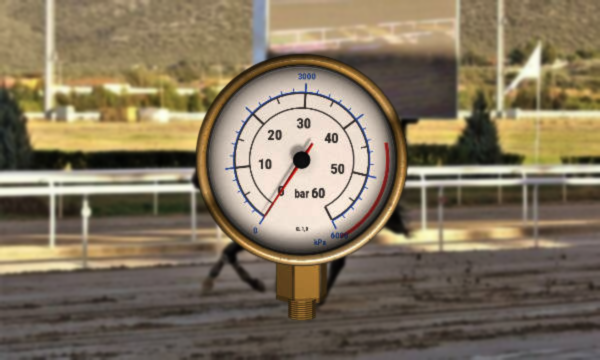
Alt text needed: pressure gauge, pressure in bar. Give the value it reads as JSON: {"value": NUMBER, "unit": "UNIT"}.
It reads {"value": 0, "unit": "bar"}
